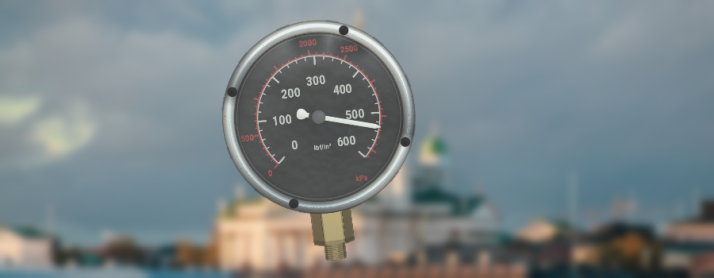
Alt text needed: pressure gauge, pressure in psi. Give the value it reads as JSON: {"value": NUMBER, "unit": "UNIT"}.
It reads {"value": 530, "unit": "psi"}
